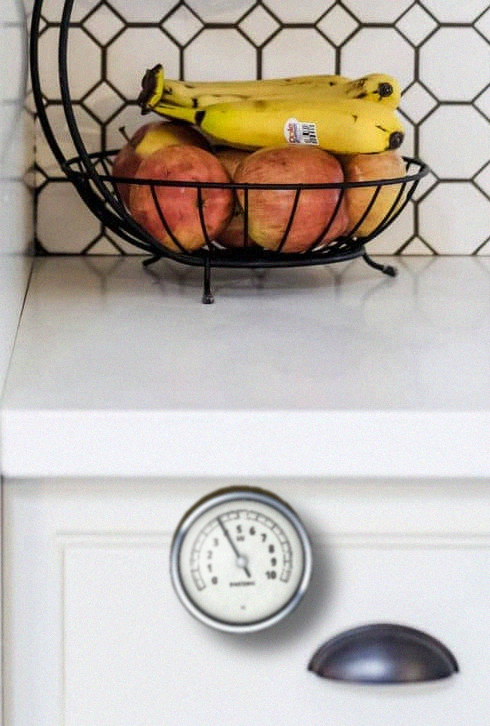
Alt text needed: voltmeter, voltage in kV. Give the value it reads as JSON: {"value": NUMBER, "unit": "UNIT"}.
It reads {"value": 4, "unit": "kV"}
